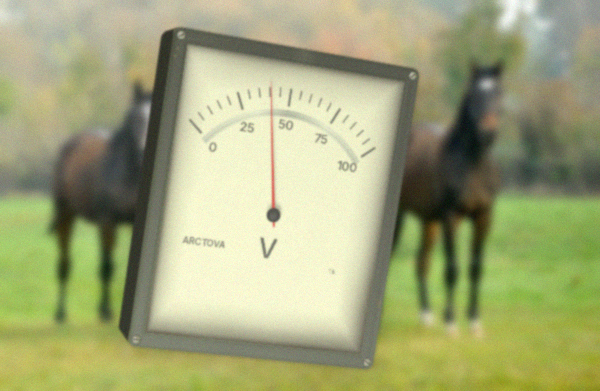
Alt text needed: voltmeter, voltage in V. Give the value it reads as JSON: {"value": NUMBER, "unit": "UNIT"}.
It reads {"value": 40, "unit": "V"}
